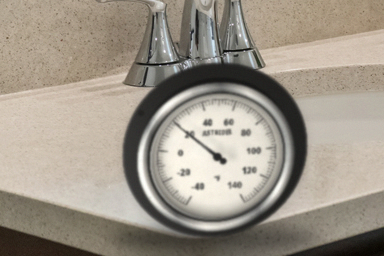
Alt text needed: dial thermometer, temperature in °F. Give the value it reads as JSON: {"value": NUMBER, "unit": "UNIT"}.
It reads {"value": 20, "unit": "°F"}
